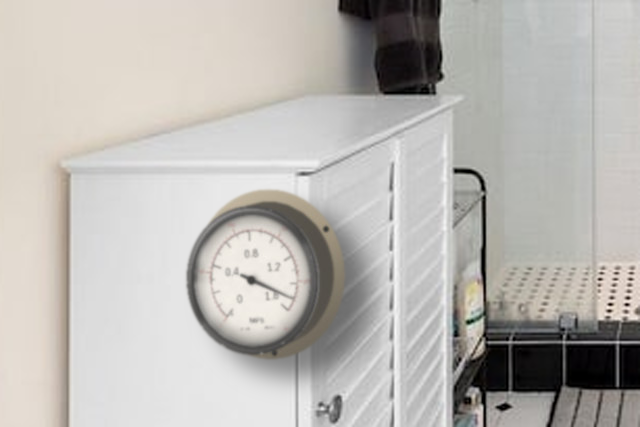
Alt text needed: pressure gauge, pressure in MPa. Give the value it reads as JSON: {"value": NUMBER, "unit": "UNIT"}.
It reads {"value": 1.5, "unit": "MPa"}
